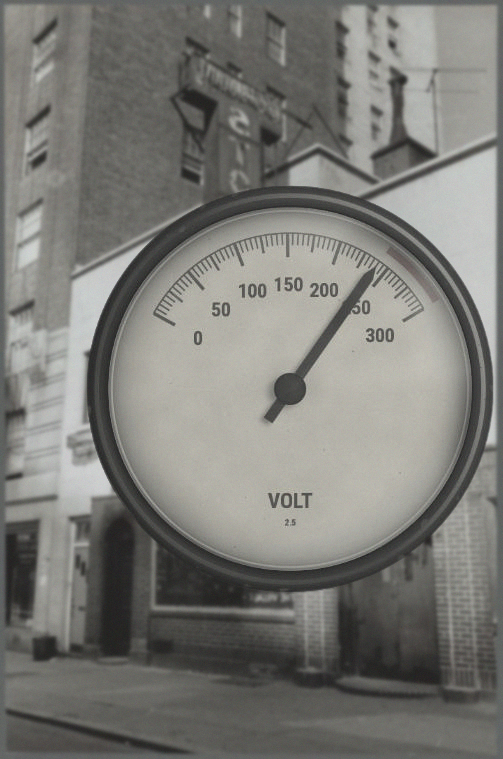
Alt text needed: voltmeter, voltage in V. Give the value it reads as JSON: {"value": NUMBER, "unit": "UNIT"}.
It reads {"value": 240, "unit": "V"}
